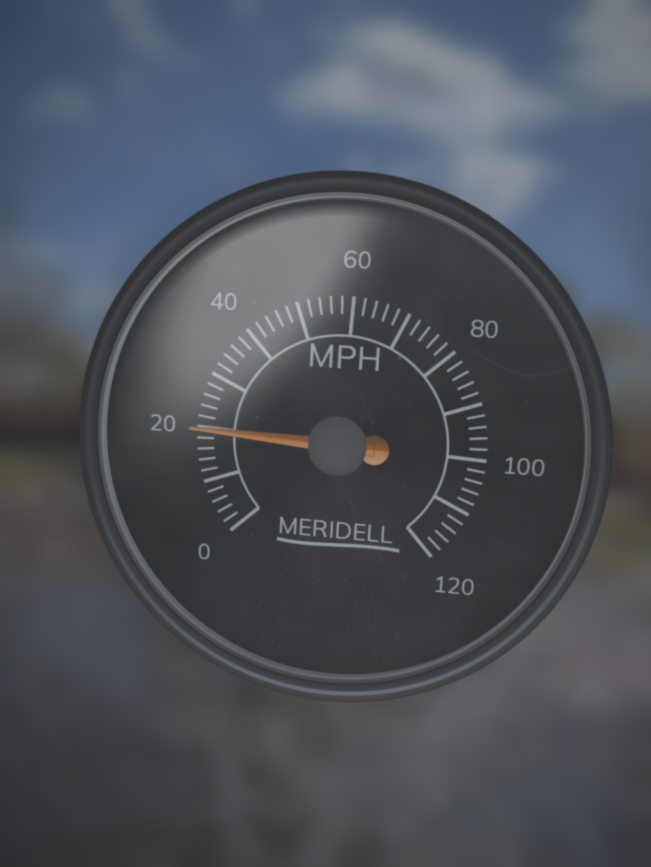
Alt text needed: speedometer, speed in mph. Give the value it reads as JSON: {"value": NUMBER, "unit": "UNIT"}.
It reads {"value": 20, "unit": "mph"}
